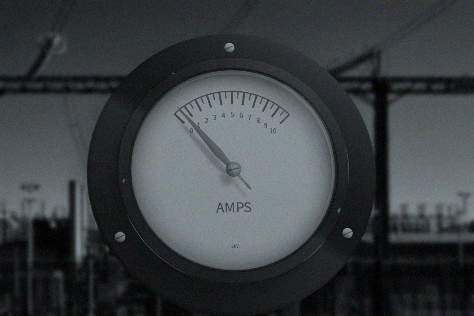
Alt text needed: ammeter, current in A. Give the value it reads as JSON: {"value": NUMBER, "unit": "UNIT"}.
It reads {"value": 0.5, "unit": "A"}
